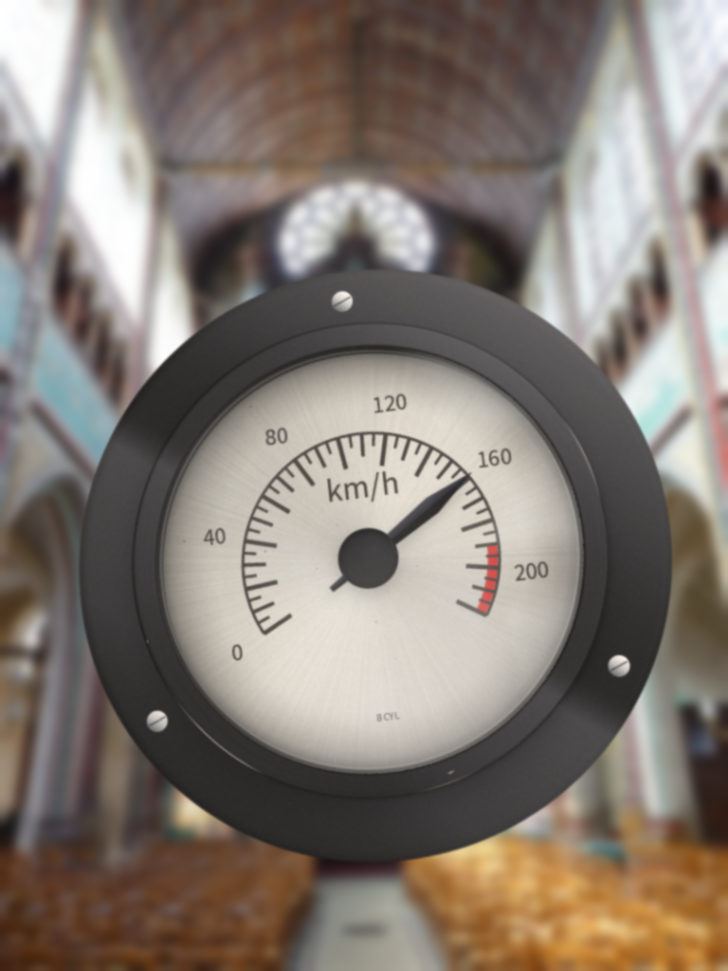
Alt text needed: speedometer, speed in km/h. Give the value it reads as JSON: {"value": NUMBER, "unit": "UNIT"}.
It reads {"value": 160, "unit": "km/h"}
